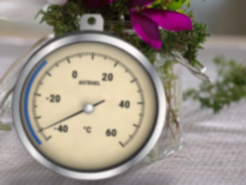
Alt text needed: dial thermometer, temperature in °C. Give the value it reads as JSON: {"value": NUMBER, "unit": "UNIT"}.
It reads {"value": -35, "unit": "°C"}
